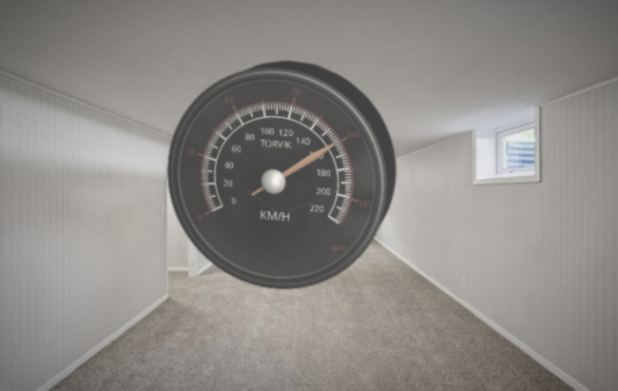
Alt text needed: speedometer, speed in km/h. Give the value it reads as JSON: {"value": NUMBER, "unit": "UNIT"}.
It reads {"value": 160, "unit": "km/h"}
